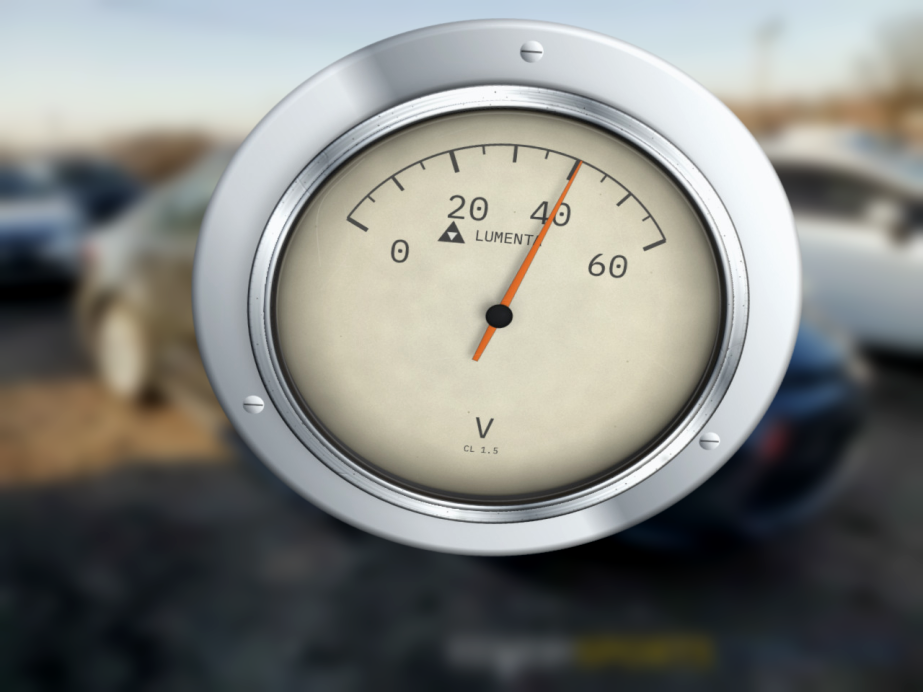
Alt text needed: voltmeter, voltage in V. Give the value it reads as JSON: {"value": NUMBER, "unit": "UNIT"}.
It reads {"value": 40, "unit": "V"}
